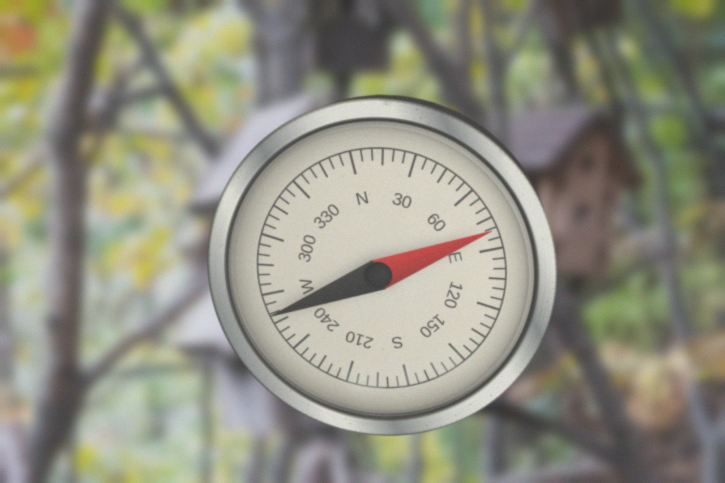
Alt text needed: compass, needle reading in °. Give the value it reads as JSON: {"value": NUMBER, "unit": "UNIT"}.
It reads {"value": 80, "unit": "°"}
